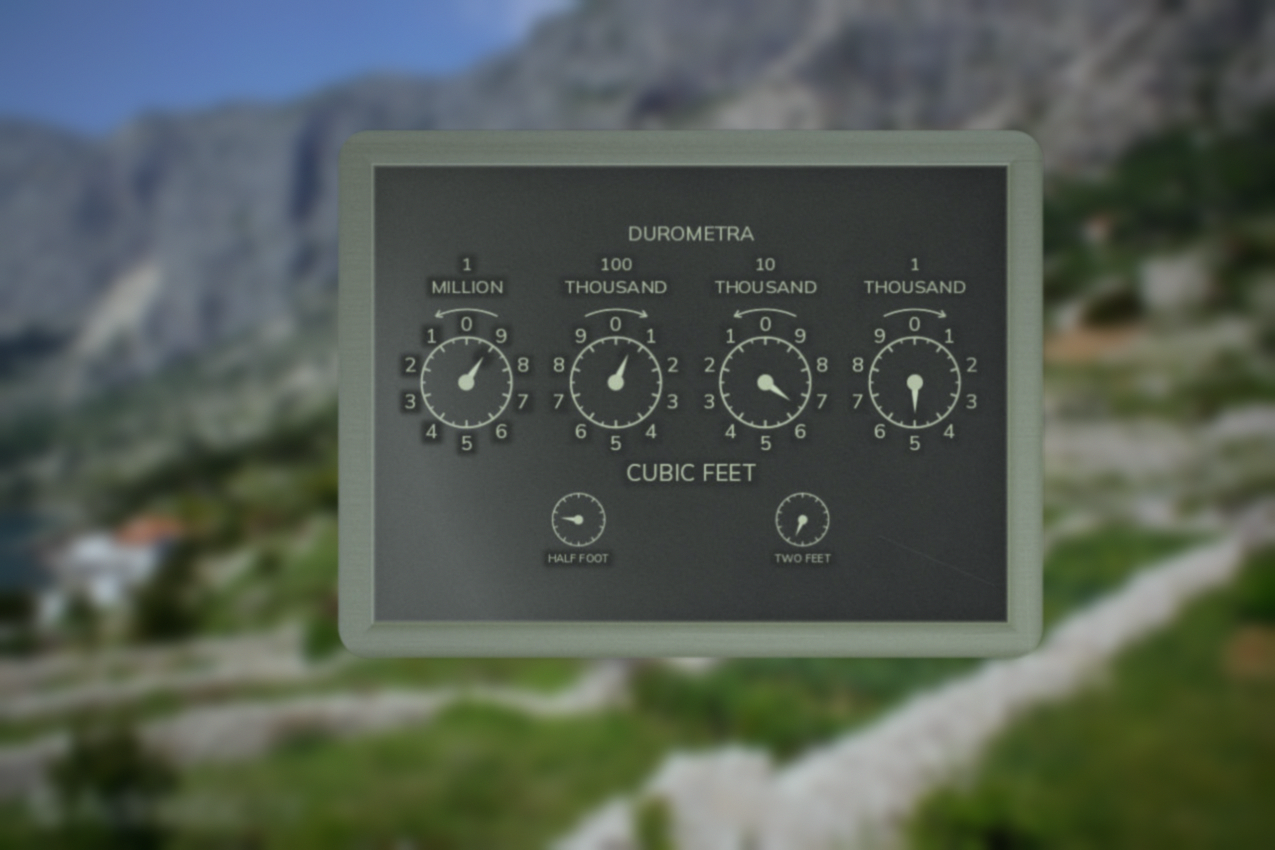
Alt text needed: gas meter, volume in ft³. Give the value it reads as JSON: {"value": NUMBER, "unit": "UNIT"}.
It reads {"value": 906500, "unit": "ft³"}
